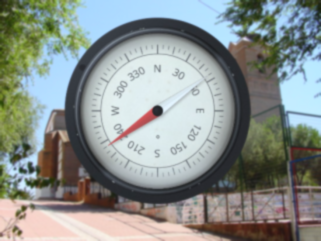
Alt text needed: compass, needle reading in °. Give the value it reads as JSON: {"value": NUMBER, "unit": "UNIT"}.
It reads {"value": 235, "unit": "°"}
